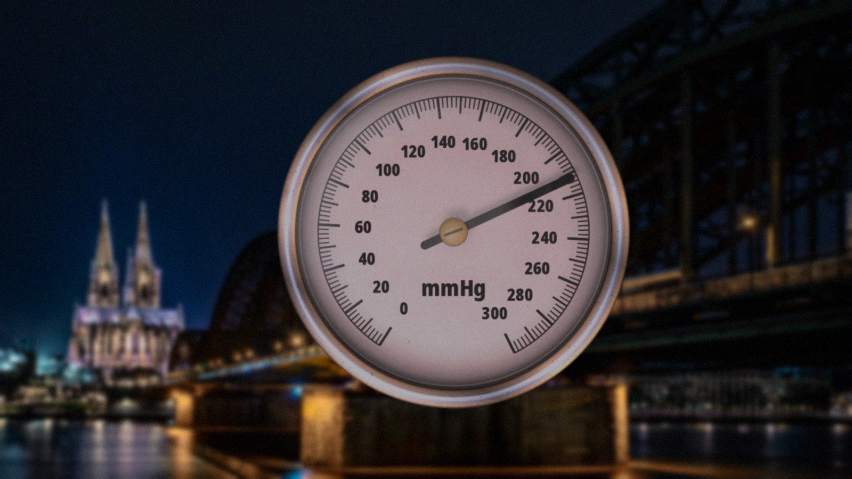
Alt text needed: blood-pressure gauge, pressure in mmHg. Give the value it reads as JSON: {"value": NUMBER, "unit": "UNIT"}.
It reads {"value": 212, "unit": "mmHg"}
